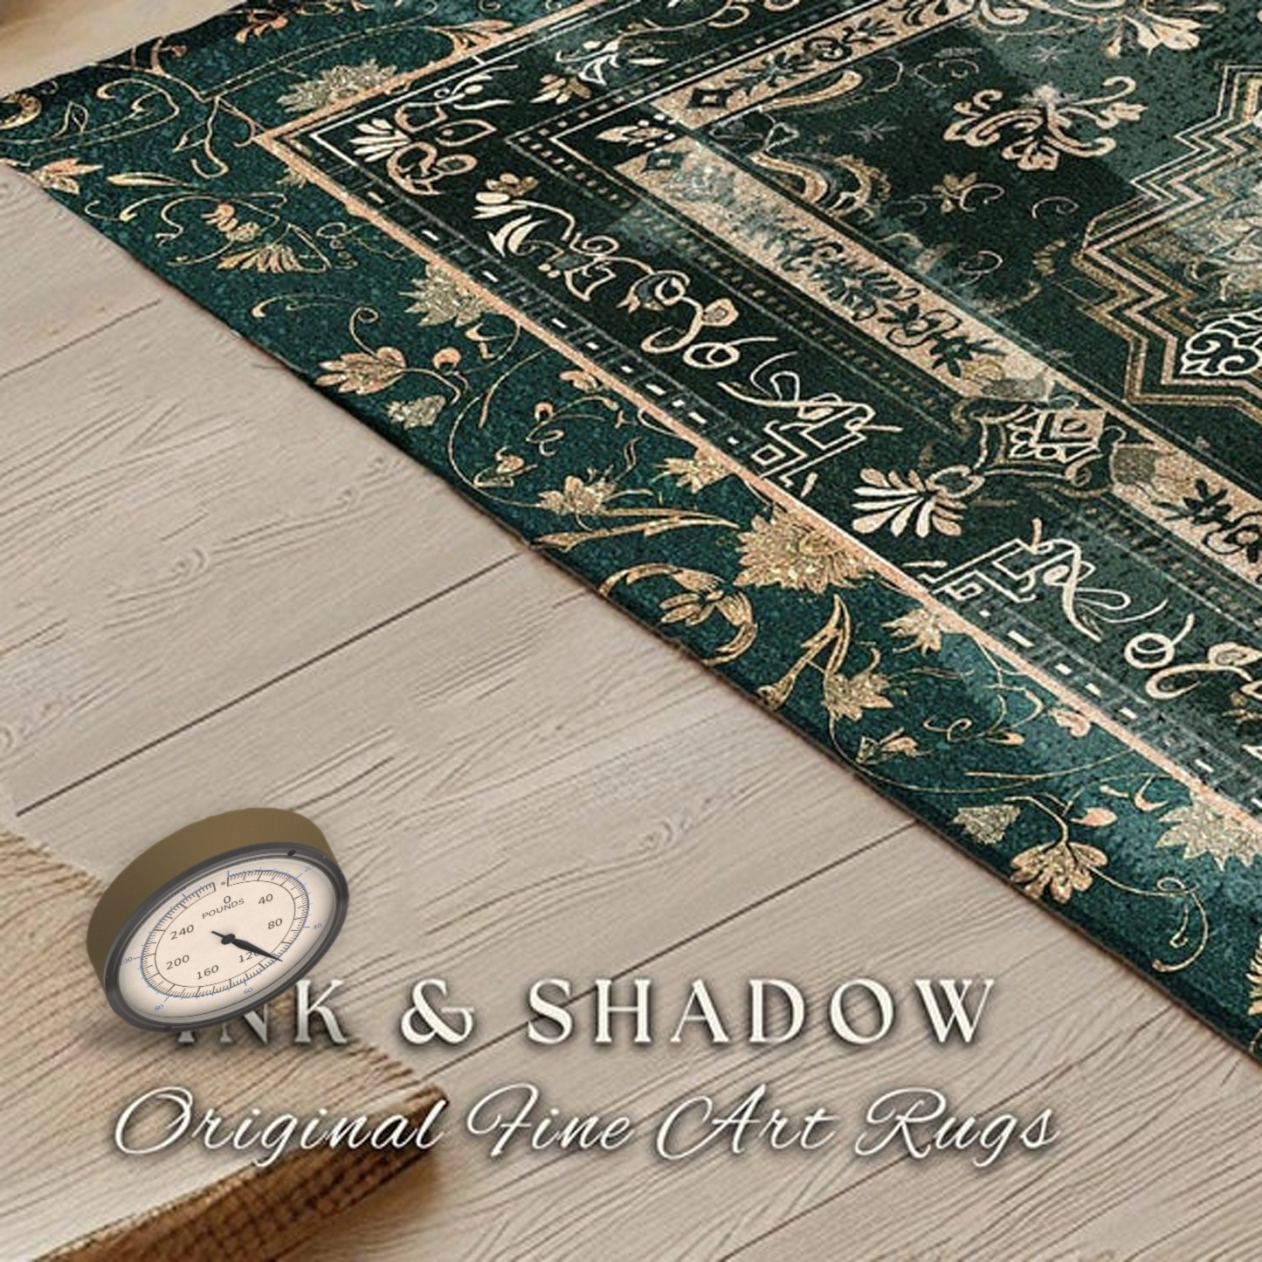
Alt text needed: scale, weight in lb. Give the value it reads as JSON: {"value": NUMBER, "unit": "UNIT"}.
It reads {"value": 110, "unit": "lb"}
